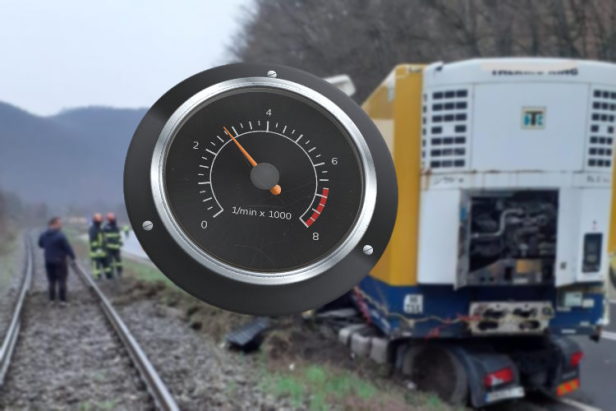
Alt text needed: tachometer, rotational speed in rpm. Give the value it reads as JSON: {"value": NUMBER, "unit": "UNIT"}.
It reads {"value": 2750, "unit": "rpm"}
